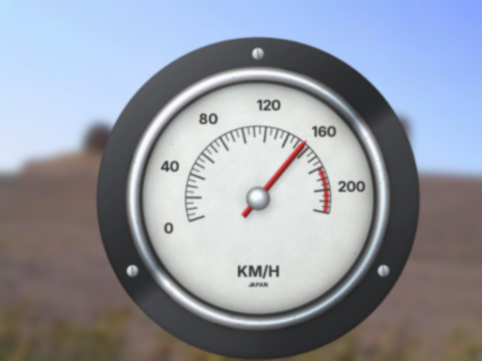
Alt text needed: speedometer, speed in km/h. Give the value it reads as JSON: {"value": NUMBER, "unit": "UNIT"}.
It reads {"value": 155, "unit": "km/h"}
